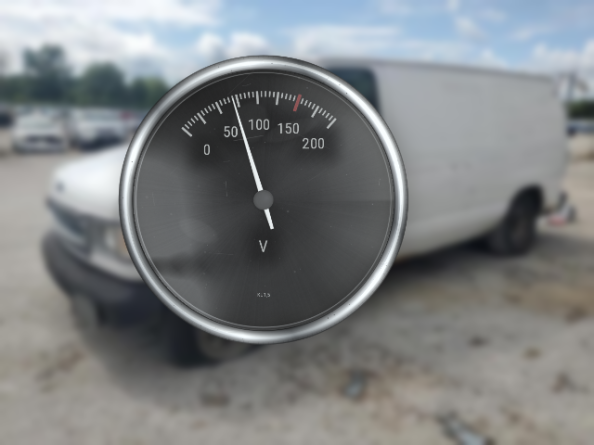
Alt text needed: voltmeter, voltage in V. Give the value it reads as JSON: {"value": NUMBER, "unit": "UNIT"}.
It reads {"value": 70, "unit": "V"}
